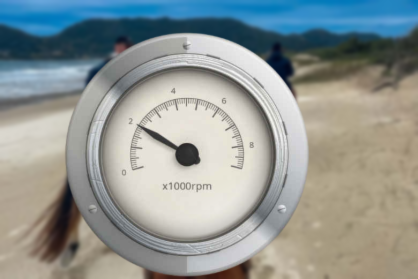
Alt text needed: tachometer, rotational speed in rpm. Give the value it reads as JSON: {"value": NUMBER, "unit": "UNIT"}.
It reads {"value": 2000, "unit": "rpm"}
